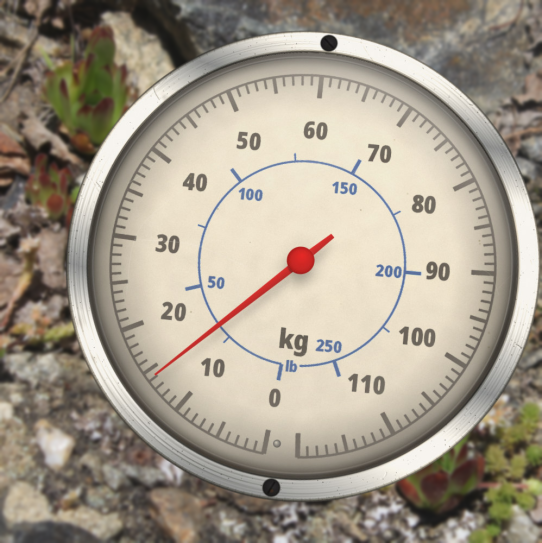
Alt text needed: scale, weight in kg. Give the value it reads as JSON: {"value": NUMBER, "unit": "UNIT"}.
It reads {"value": 14, "unit": "kg"}
